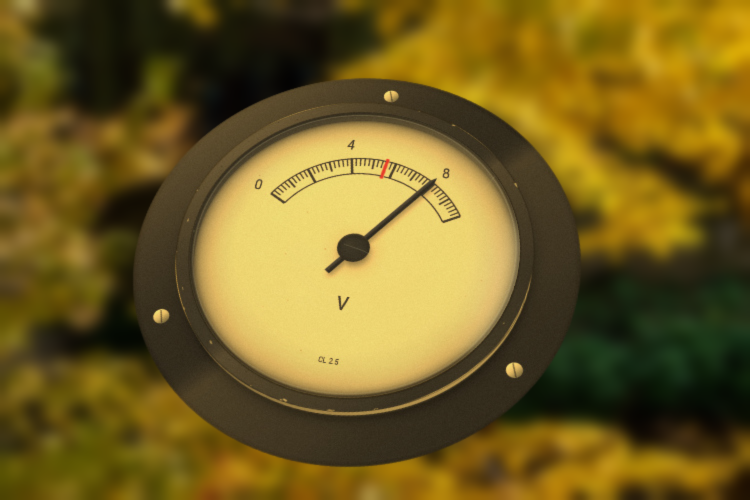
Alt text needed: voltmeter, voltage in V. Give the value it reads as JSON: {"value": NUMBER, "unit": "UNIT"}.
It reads {"value": 8, "unit": "V"}
